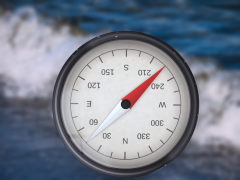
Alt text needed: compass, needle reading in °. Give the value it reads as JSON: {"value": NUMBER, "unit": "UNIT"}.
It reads {"value": 225, "unit": "°"}
